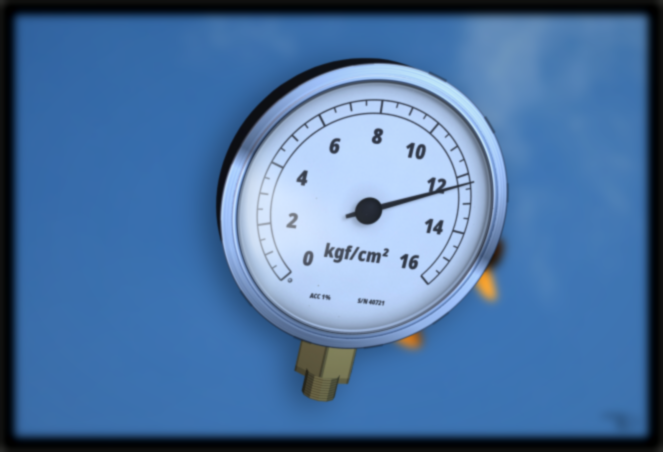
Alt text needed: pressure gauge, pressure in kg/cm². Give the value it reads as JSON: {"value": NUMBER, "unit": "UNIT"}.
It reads {"value": 12.25, "unit": "kg/cm²"}
